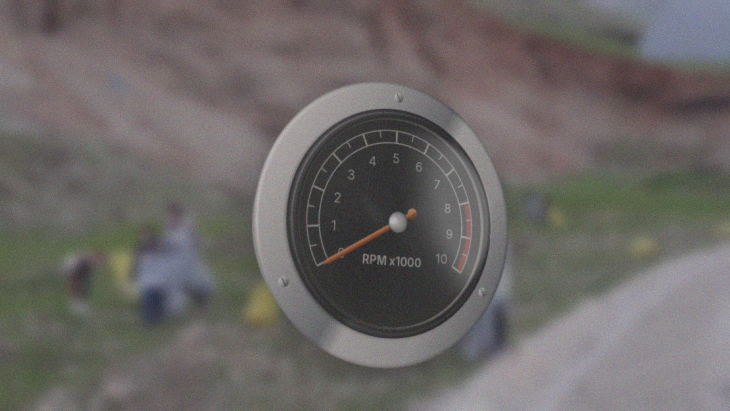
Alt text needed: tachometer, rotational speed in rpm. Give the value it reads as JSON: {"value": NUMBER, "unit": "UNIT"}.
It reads {"value": 0, "unit": "rpm"}
